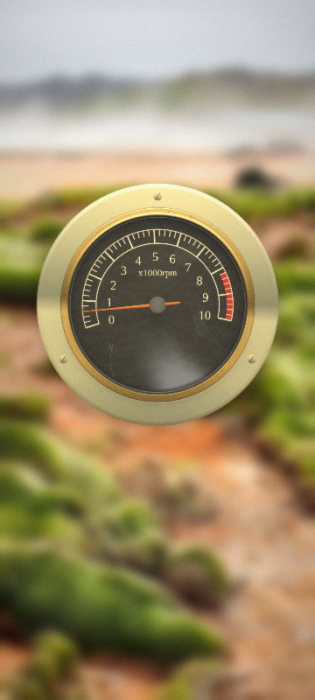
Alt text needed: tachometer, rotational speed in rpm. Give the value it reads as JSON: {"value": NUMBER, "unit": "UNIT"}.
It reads {"value": 600, "unit": "rpm"}
